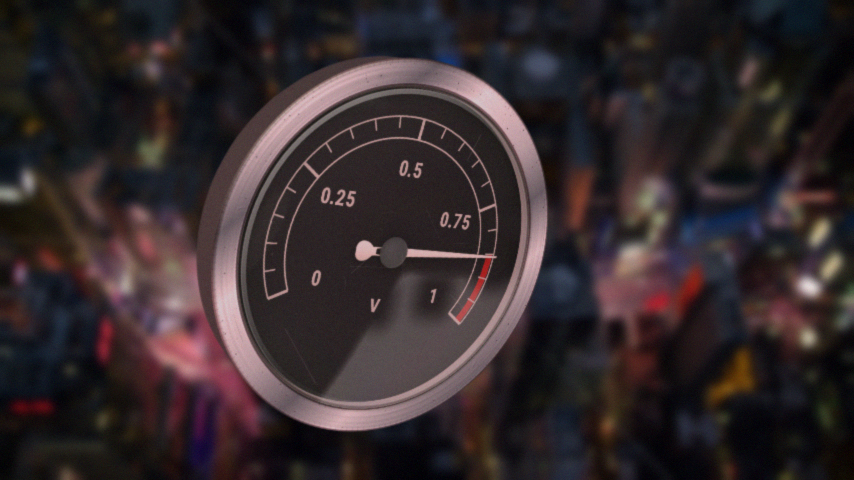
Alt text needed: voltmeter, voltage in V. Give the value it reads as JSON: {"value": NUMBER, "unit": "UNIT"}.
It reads {"value": 0.85, "unit": "V"}
